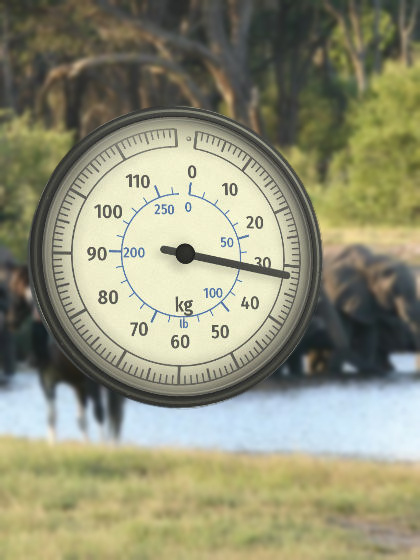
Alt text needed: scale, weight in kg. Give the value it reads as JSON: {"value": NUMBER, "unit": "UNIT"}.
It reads {"value": 32, "unit": "kg"}
